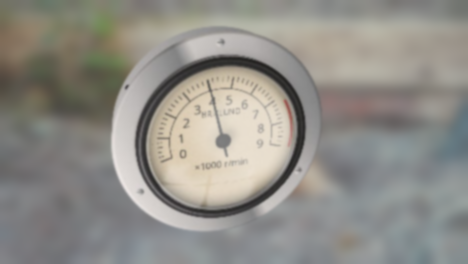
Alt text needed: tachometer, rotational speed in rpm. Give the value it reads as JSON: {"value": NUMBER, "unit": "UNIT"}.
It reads {"value": 4000, "unit": "rpm"}
